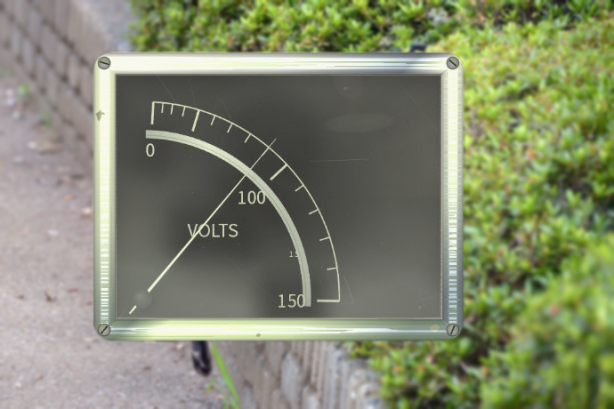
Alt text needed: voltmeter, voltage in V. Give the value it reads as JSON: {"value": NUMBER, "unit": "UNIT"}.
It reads {"value": 90, "unit": "V"}
